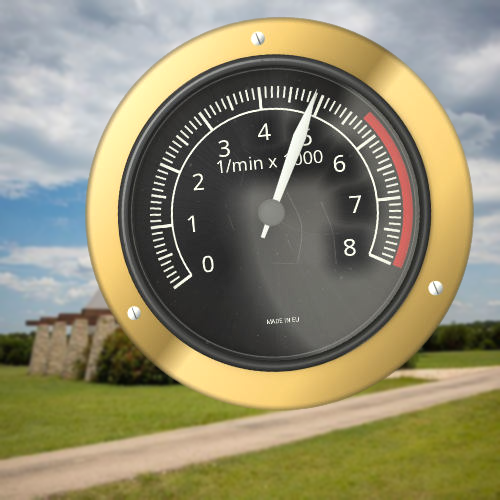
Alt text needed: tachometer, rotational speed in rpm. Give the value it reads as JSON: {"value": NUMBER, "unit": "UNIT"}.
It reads {"value": 4900, "unit": "rpm"}
